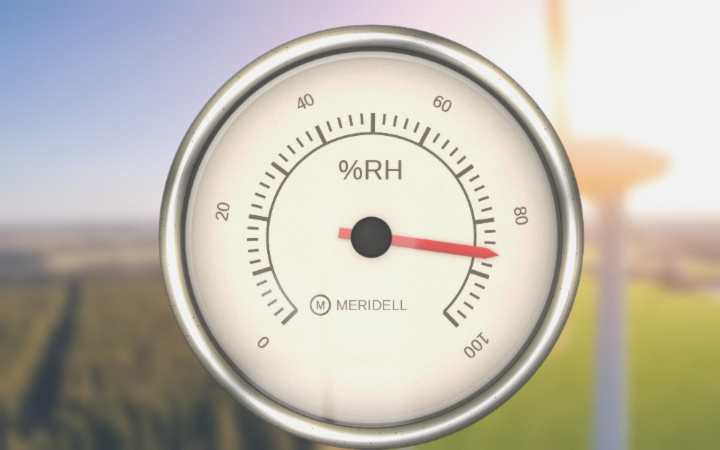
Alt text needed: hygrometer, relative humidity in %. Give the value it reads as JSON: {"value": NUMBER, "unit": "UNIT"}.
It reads {"value": 86, "unit": "%"}
